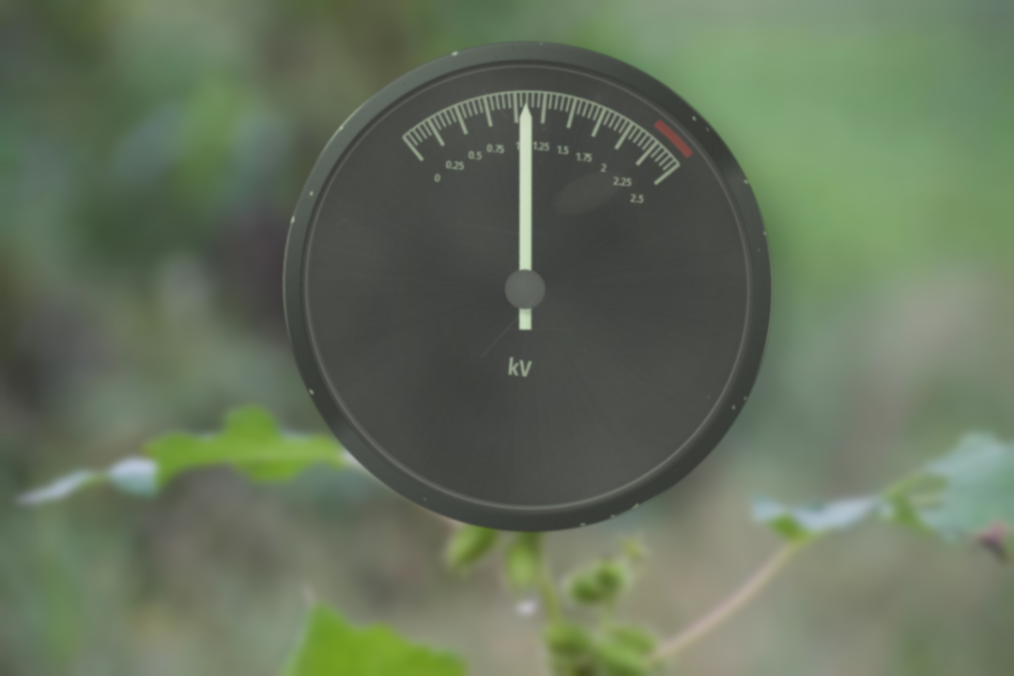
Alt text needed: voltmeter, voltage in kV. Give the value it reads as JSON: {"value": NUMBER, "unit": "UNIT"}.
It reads {"value": 1.1, "unit": "kV"}
